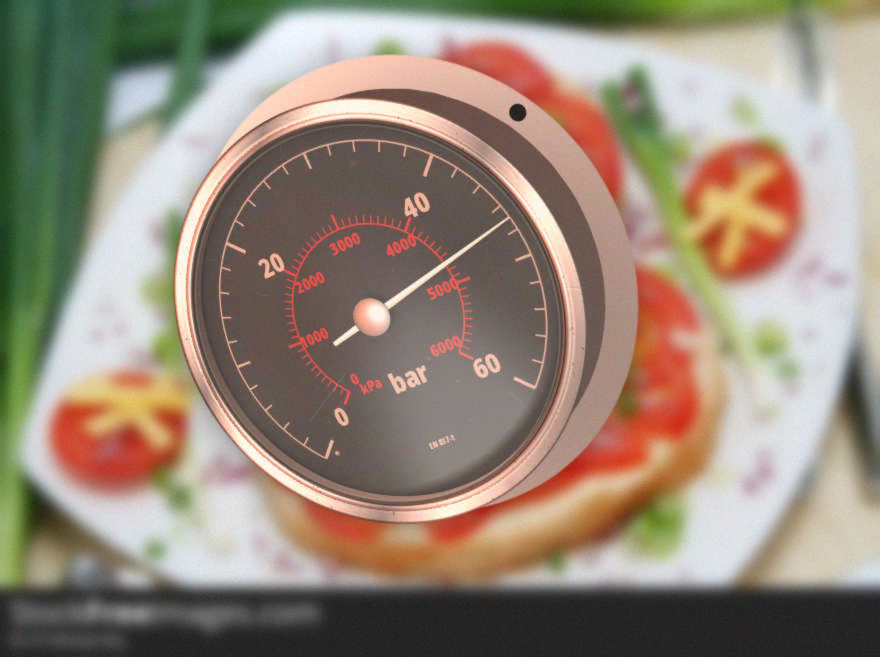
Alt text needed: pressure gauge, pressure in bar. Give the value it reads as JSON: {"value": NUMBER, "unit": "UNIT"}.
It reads {"value": 47, "unit": "bar"}
